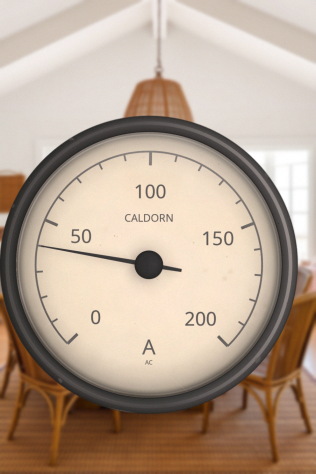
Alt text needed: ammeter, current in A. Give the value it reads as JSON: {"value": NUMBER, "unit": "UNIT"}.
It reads {"value": 40, "unit": "A"}
